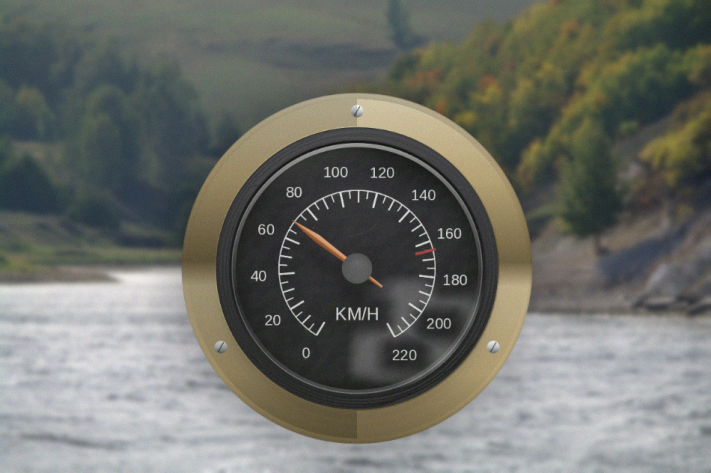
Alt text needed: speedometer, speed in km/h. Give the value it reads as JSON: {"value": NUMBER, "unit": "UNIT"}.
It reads {"value": 70, "unit": "km/h"}
